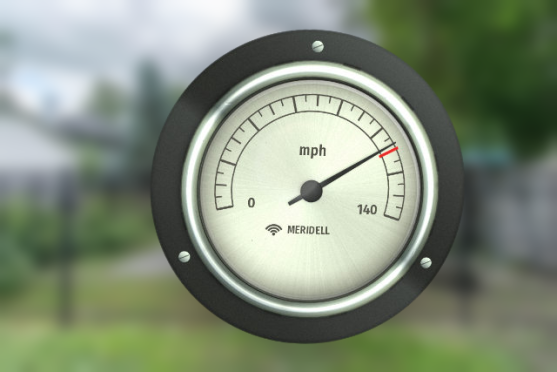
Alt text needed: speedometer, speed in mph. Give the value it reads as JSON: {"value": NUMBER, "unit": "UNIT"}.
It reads {"value": 107.5, "unit": "mph"}
